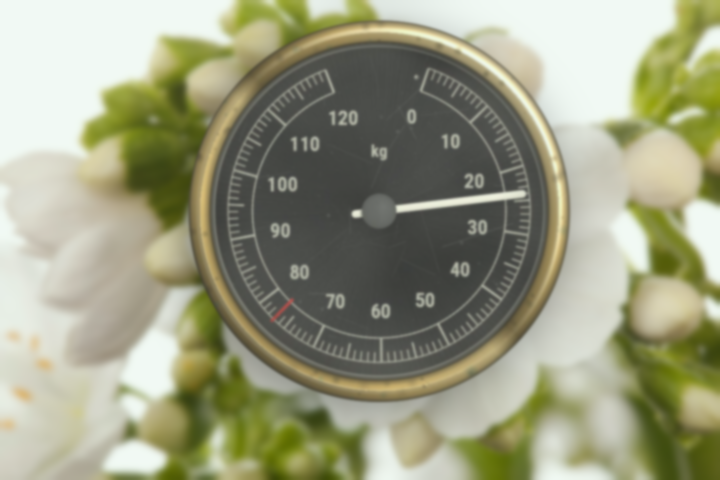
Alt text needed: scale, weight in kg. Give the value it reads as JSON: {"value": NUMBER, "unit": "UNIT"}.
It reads {"value": 24, "unit": "kg"}
